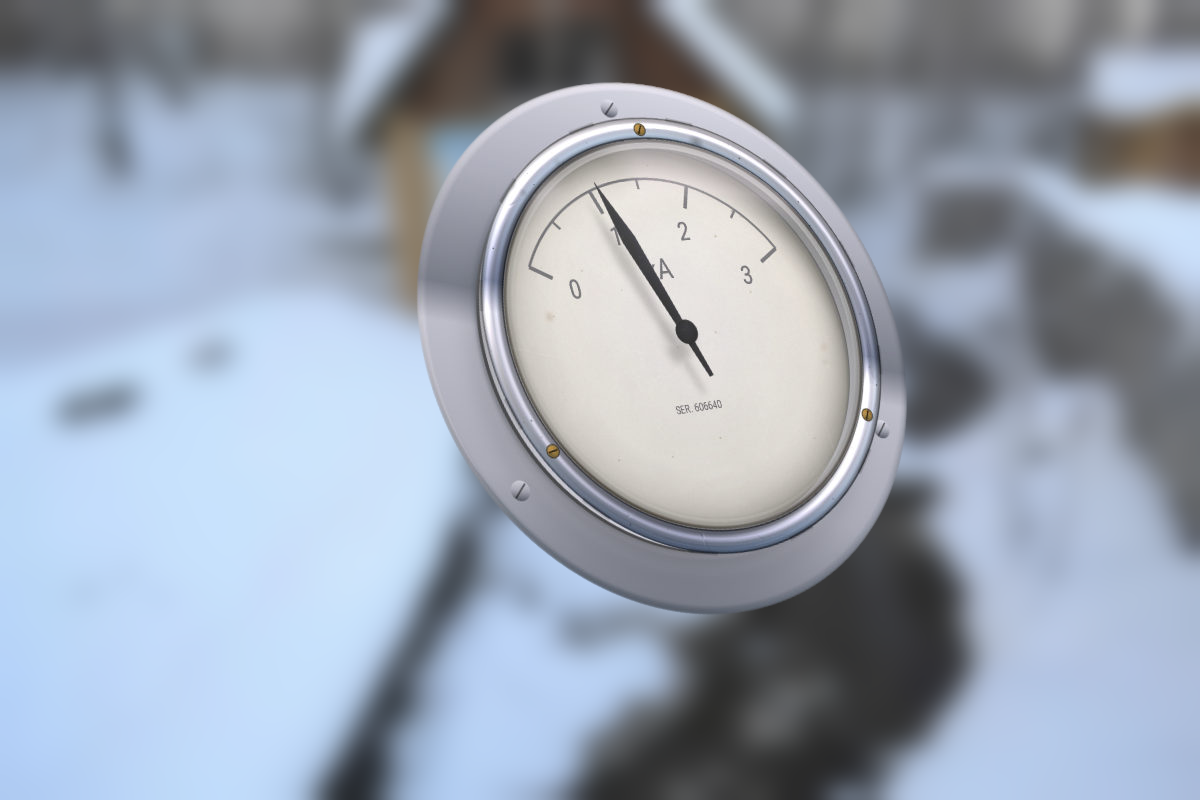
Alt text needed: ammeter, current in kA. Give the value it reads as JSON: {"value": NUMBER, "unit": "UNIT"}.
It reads {"value": 1, "unit": "kA"}
